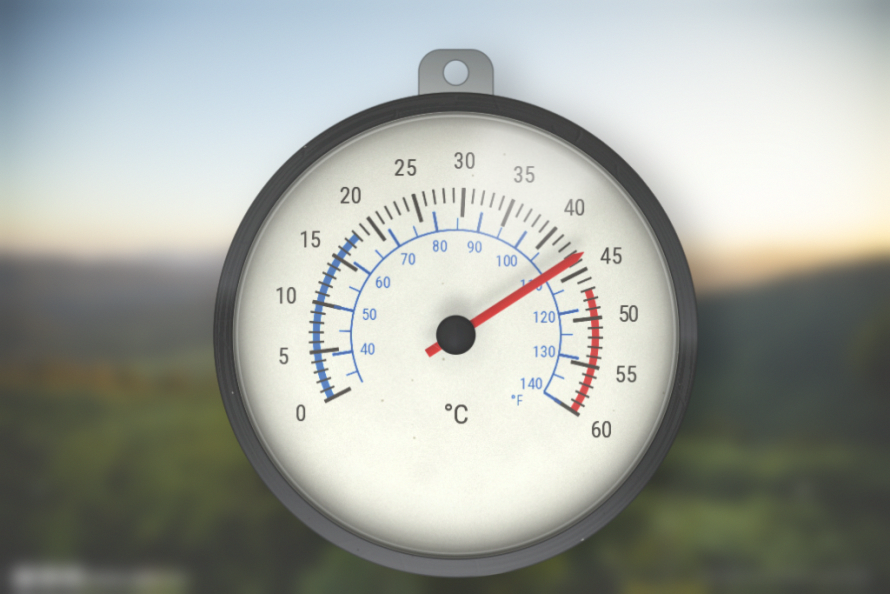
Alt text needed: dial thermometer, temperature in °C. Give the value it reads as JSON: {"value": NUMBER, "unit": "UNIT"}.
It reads {"value": 43.5, "unit": "°C"}
